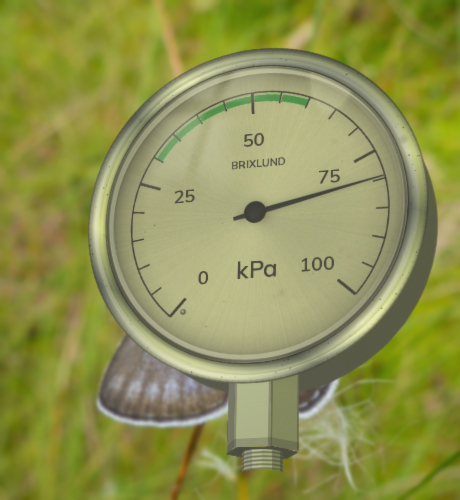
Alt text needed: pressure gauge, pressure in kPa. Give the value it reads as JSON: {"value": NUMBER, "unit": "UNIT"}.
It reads {"value": 80, "unit": "kPa"}
